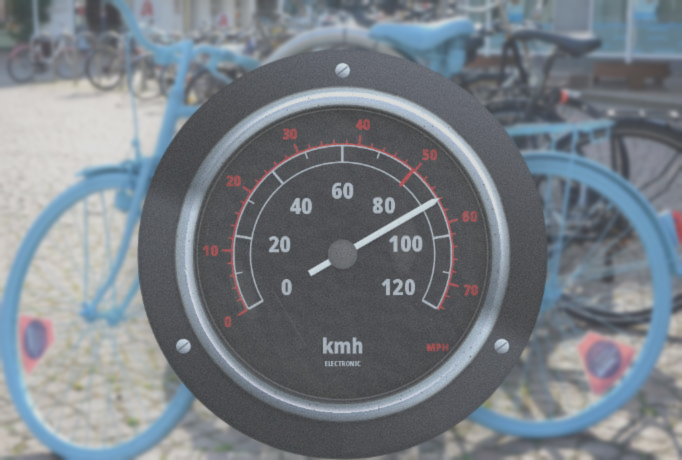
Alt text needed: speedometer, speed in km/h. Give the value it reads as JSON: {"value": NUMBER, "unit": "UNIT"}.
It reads {"value": 90, "unit": "km/h"}
